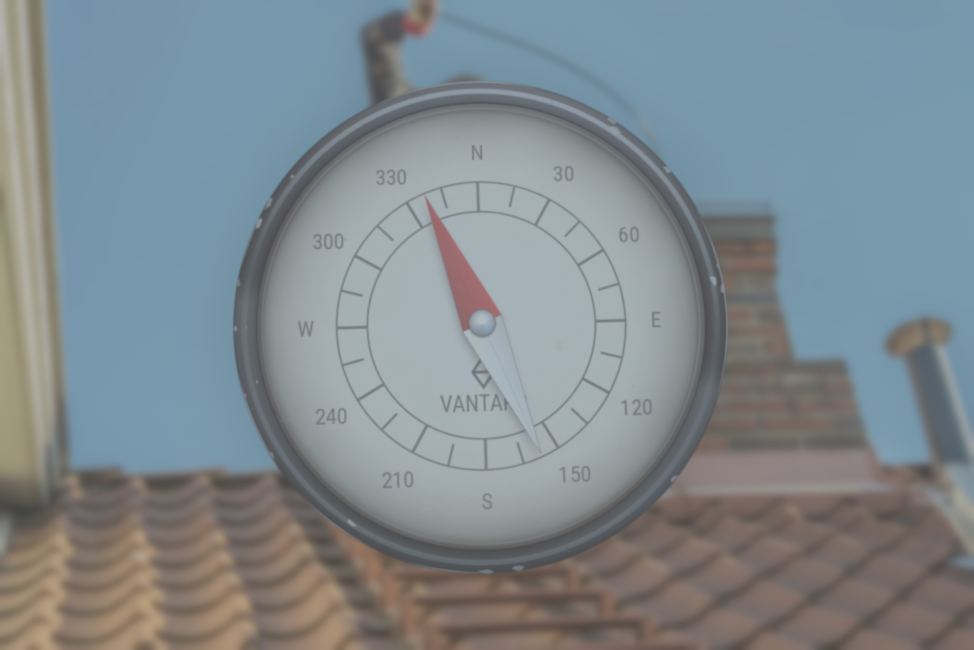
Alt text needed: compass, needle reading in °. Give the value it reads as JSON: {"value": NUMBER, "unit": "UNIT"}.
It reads {"value": 337.5, "unit": "°"}
